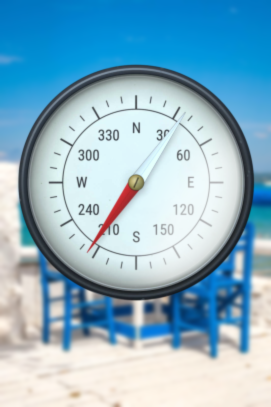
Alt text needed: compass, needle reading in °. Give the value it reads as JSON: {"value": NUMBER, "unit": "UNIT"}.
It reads {"value": 215, "unit": "°"}
